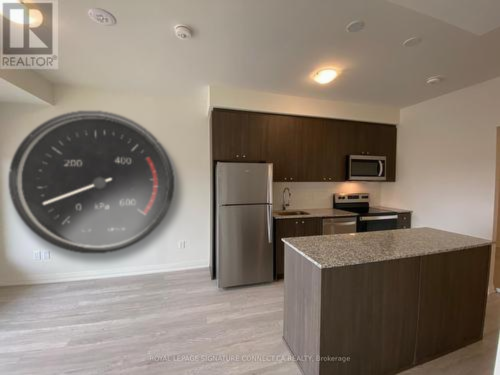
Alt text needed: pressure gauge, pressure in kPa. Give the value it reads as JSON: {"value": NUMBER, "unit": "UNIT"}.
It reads {"value": 60, "unit": "kPa"}
